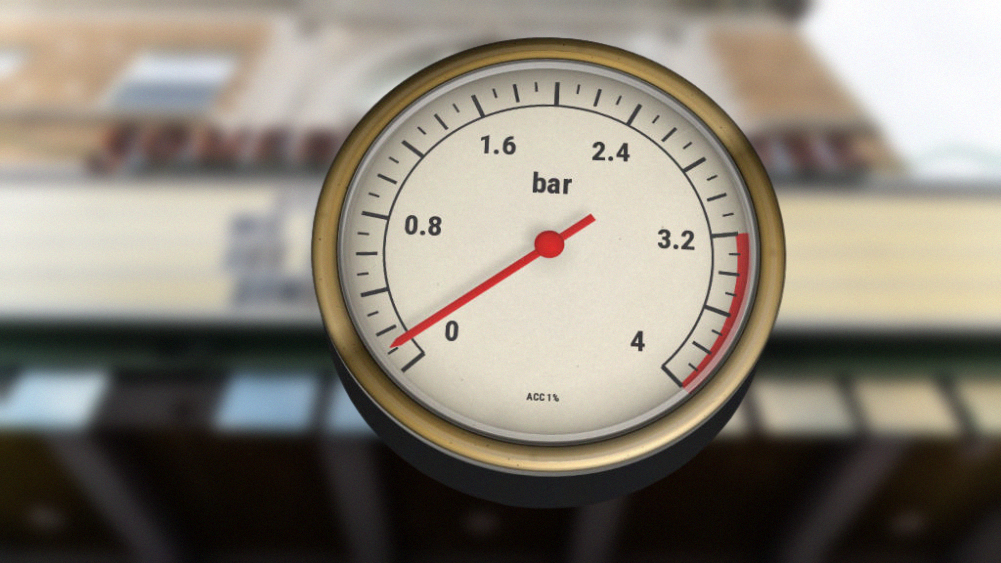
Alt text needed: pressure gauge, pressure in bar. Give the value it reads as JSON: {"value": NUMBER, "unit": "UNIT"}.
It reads {"value": 0.1, "unit": "bar"}
